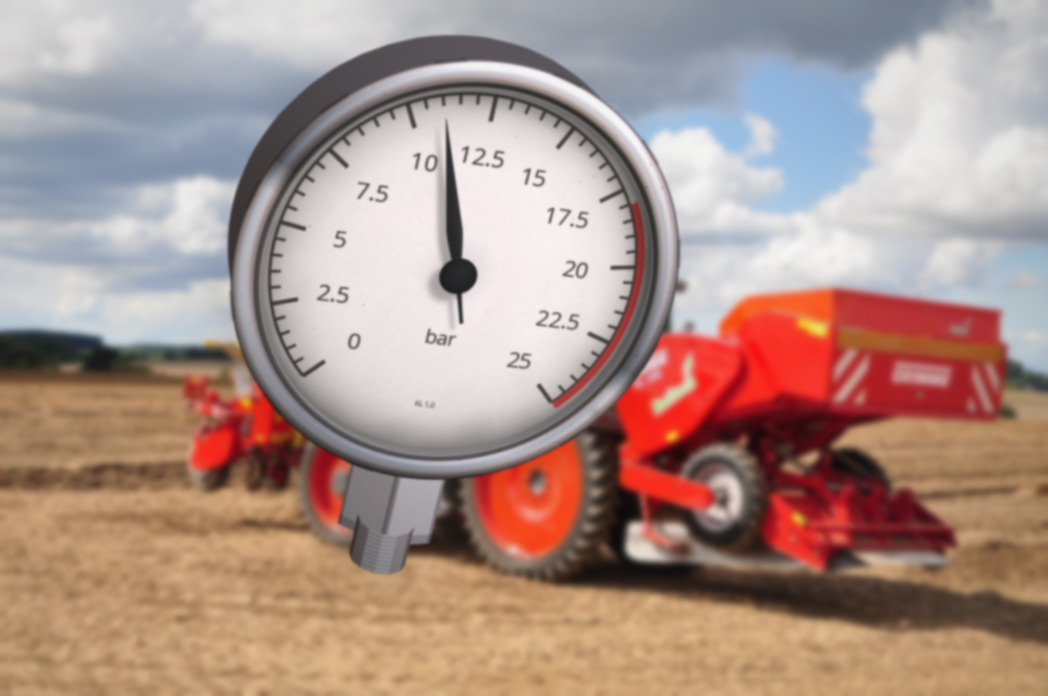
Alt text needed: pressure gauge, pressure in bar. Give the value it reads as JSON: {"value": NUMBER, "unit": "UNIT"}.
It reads {"value": 11, "unit": "bar"}
